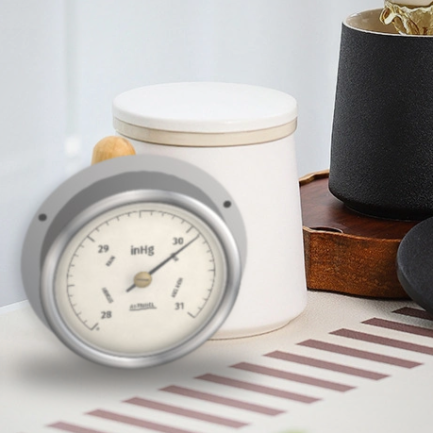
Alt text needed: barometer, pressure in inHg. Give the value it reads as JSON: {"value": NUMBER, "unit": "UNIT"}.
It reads {"value": 30.1, "unit": "inHg"}
